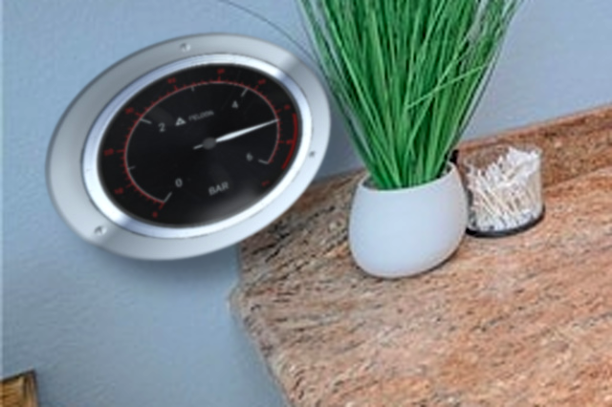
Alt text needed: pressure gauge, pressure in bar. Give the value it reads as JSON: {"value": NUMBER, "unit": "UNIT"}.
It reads {"value": 5, "unit": "bar"}
